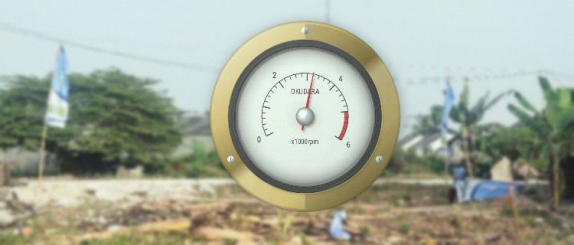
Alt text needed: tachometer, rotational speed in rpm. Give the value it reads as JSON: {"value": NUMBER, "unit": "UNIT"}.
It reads {"value": 3200, "unit": "rpm"}
